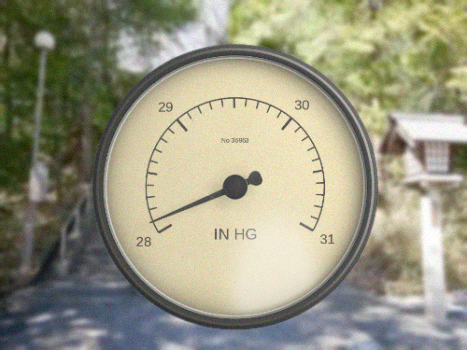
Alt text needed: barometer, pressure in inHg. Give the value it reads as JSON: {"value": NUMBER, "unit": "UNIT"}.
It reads {"value": 28.1, "unit": "inHg"}
